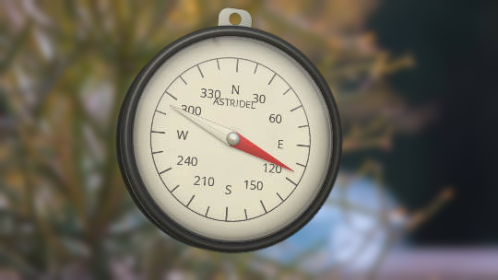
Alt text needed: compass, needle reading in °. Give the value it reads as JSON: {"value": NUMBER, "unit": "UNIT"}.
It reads {"value": 112.5, "unit": "°"}
